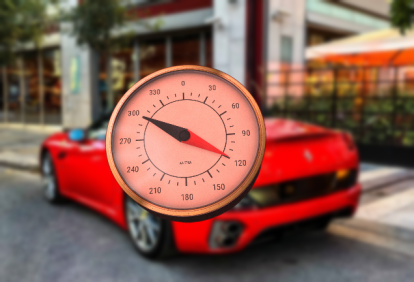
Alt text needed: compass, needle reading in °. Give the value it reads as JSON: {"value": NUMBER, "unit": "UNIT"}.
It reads {"value": 120, "unit": "°"}
